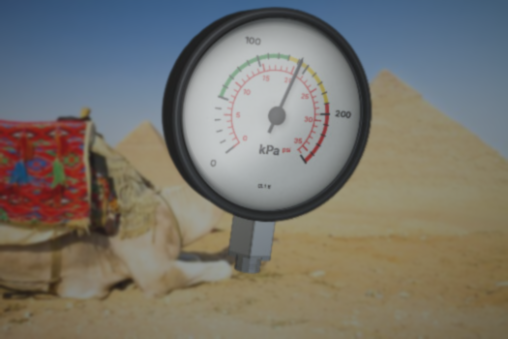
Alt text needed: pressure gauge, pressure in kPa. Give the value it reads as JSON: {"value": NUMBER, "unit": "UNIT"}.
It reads {"value": 140, "unit": "kPa"}
